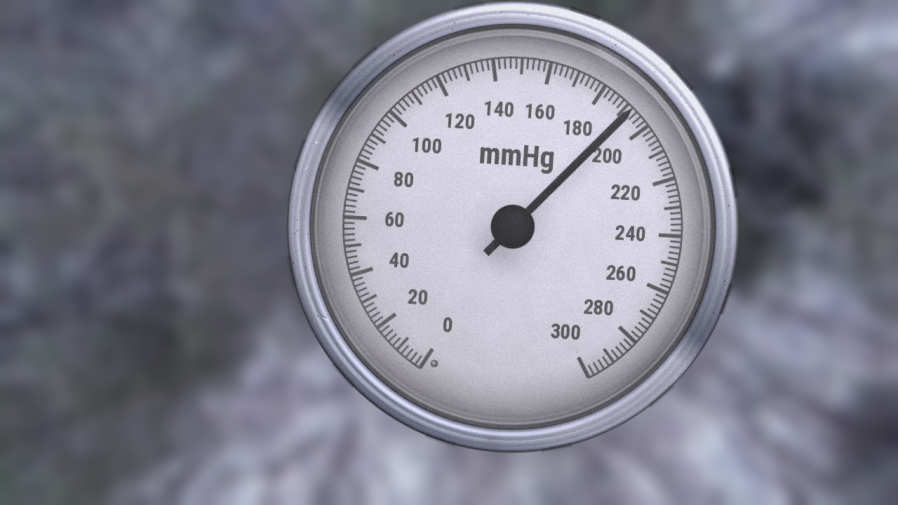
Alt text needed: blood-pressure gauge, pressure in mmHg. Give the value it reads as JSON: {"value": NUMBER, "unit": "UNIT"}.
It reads {"value": 192, "unit": "mmHg"}
